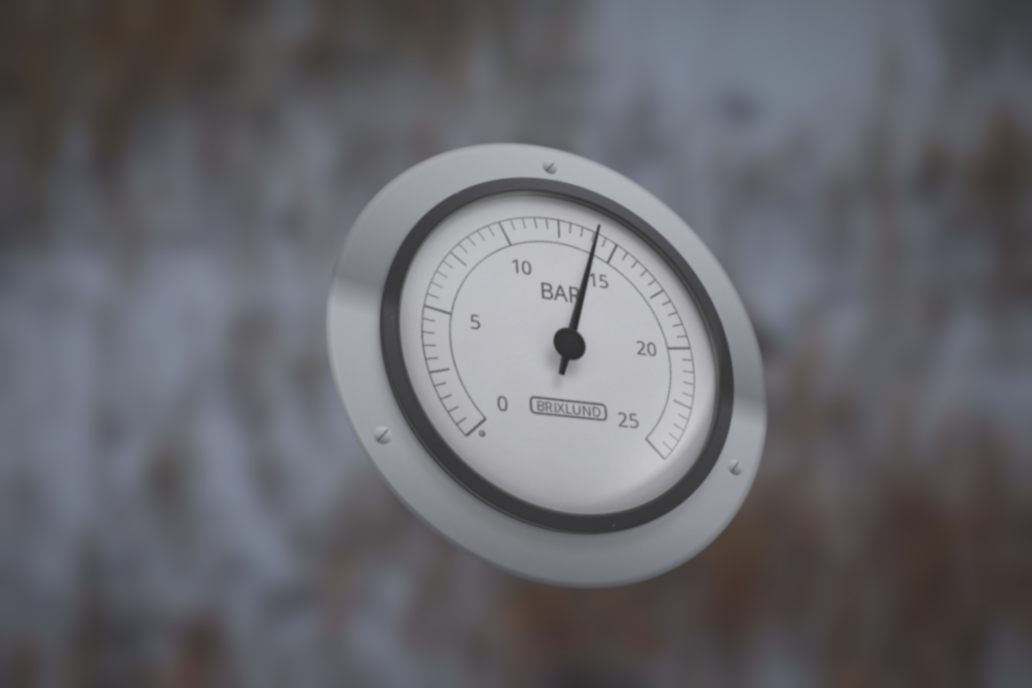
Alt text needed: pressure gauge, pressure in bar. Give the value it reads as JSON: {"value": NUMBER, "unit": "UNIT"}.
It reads {"value": 14, "unit": "bar"}
